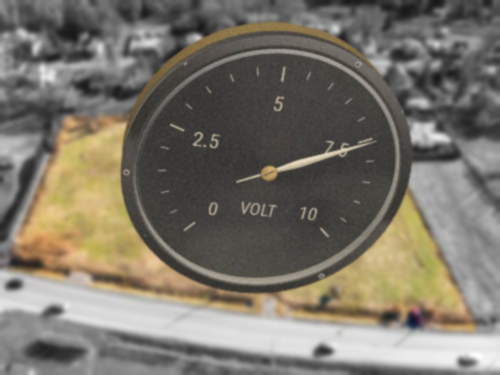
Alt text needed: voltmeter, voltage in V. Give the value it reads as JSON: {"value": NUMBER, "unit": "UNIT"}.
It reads {"value": 7.5, "unit": "V"}
